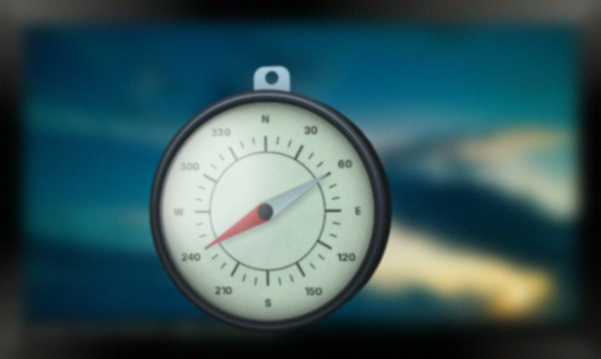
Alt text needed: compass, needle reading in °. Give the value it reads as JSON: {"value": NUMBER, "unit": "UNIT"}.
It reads {"value": 240, "unit": "°"}
